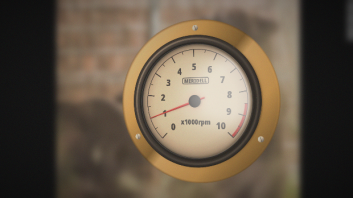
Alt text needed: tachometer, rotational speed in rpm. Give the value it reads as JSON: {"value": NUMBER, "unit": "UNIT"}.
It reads {"value": 1000, "unit": "rpm"}
